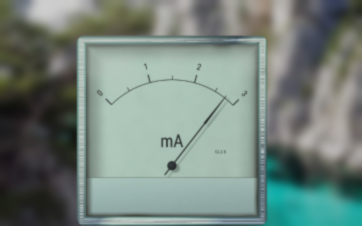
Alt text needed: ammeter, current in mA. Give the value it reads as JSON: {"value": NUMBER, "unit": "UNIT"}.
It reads {"value": 2.75, "unit": "mA"}
